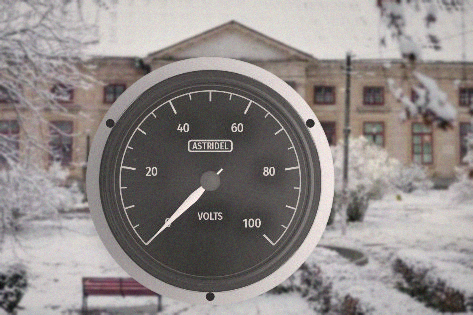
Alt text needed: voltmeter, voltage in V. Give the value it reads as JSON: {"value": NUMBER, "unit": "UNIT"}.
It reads {"value": 0, "unit": "V"}
